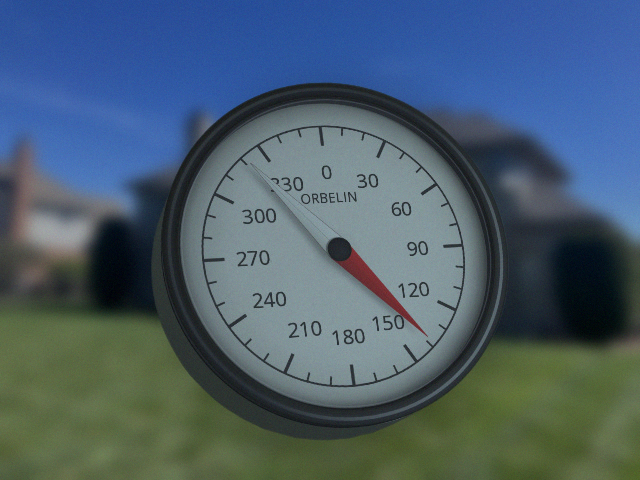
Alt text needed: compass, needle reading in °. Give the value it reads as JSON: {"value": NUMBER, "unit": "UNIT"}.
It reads {"value": 140, "unit": "°"}
